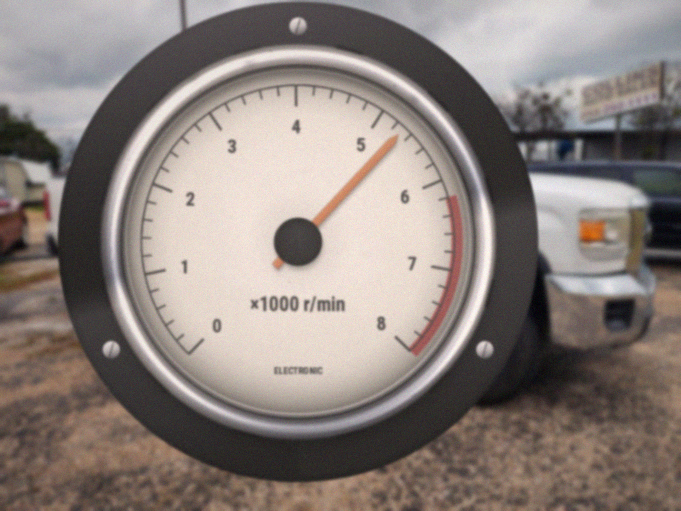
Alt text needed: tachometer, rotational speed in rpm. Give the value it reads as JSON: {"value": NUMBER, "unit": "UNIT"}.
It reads {"value": 5300, "unit": "rpm"}
